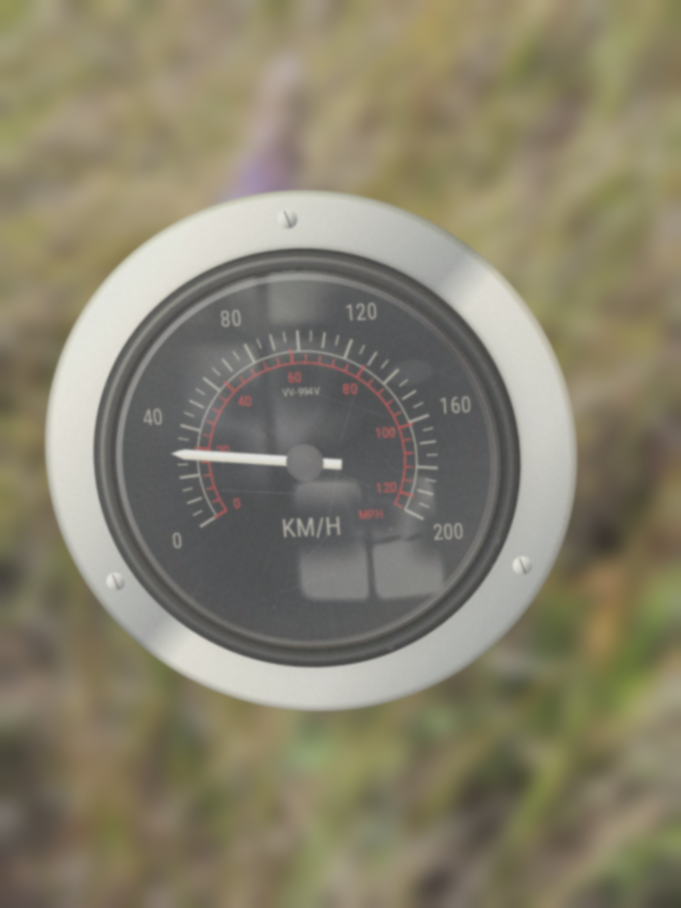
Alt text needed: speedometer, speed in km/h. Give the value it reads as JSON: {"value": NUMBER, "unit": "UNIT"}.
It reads {"value": 30, "unit": "km/h"}
